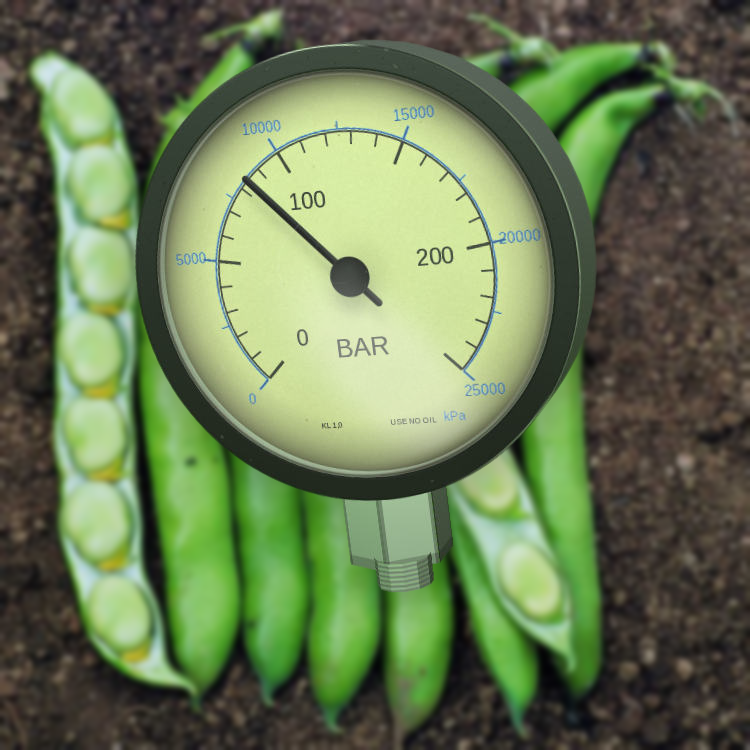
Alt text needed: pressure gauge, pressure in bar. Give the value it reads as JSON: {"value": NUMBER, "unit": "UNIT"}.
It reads {"value": 85, "unit": "bar"}
